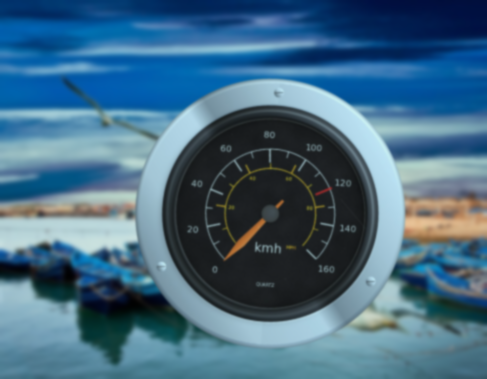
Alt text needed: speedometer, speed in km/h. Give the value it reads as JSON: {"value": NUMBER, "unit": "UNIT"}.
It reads {"value": 0, "unit": "km/h"}
